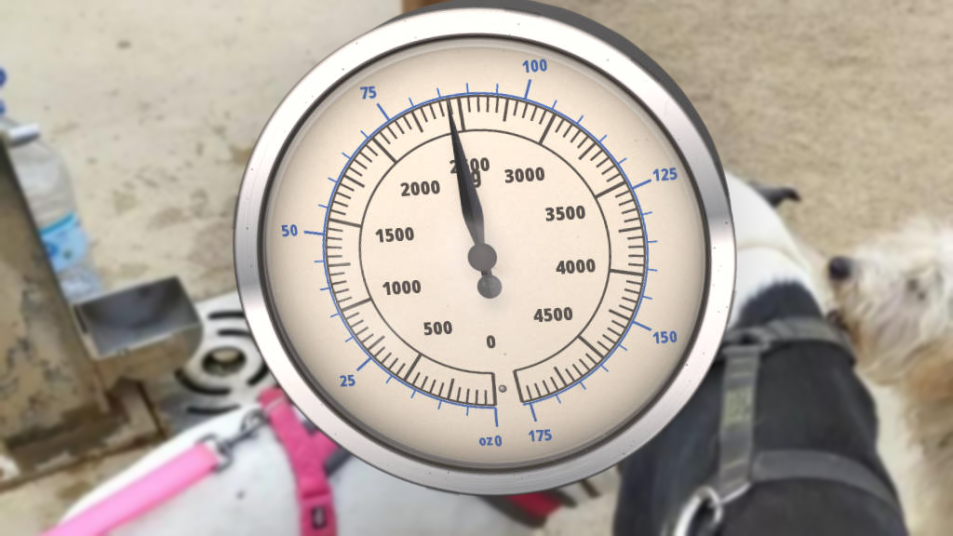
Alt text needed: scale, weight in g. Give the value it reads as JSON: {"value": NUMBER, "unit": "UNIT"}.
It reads {"value": 2450, "unit": "g"}
